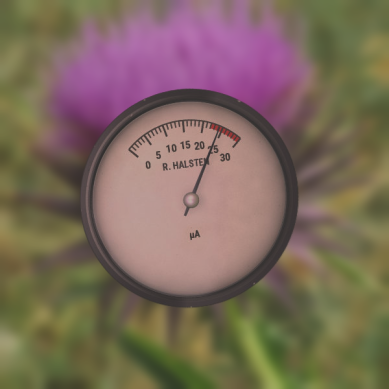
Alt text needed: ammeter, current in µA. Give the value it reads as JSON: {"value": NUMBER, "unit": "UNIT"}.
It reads {"value": 24, "unit": "µA"}
